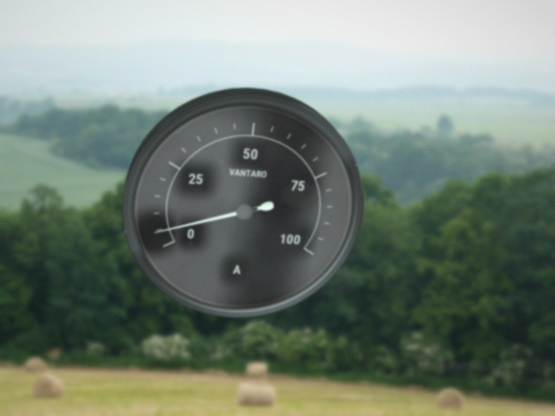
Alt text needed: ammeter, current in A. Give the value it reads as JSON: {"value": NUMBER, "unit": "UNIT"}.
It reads {"value": 5, "unit": "A"}
